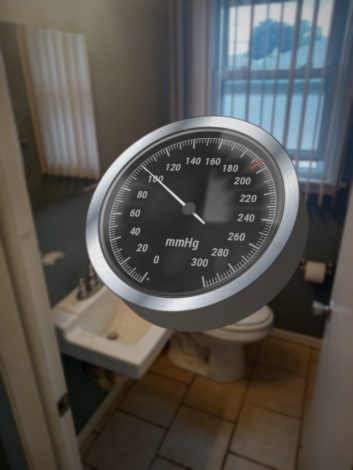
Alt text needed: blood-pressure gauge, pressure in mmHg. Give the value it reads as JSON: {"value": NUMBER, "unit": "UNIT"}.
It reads {"value": 100, "unit": "mmHg"}
